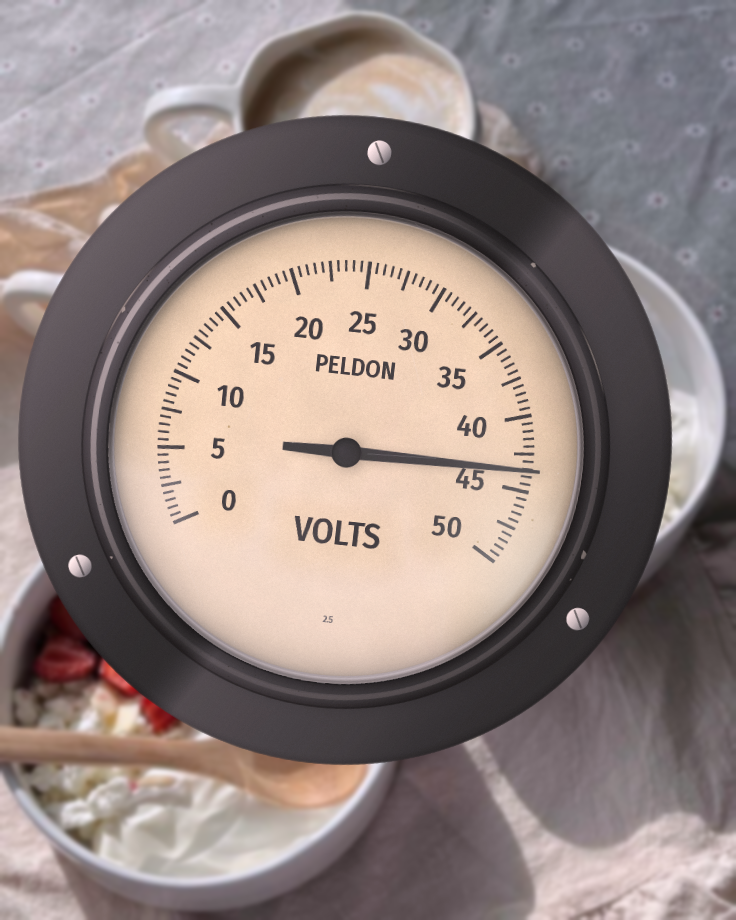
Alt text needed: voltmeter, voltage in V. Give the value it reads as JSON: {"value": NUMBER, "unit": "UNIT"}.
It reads {"value": 43.5, "unit": "V"}
